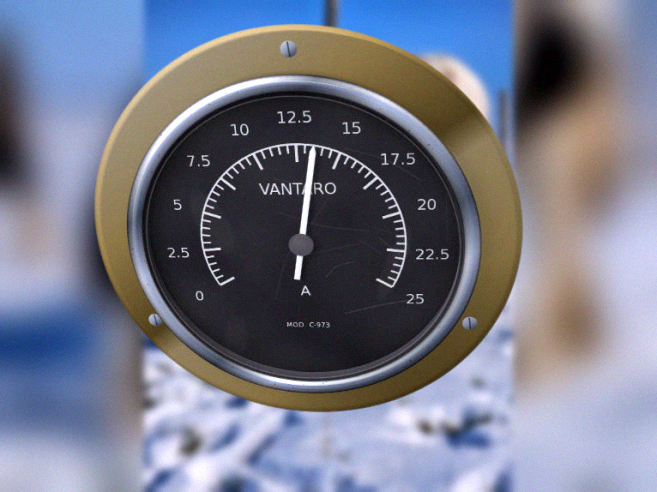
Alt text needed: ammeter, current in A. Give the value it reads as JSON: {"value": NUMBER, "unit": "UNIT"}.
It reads {"value": 13.5, "unit": "A"}
